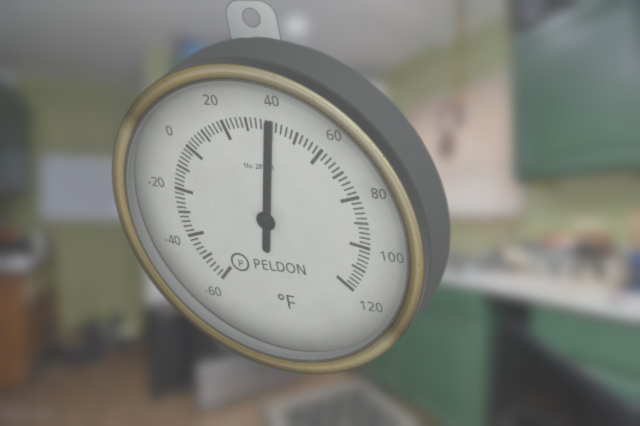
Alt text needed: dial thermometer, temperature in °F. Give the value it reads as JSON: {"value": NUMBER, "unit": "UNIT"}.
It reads {"value": 40, "unit": "°F"}
